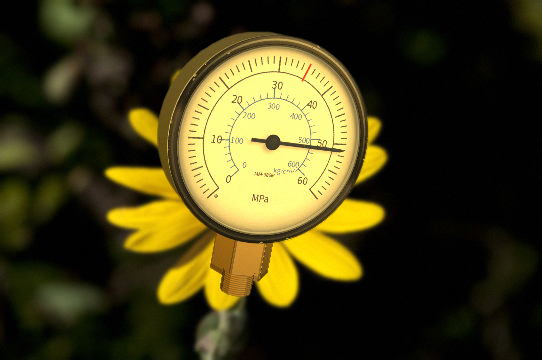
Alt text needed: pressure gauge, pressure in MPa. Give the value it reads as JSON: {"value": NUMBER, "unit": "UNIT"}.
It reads {"value": 51, "unit": "MPa"}
